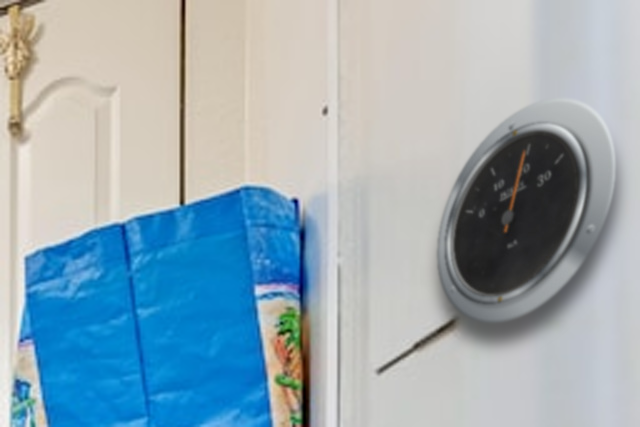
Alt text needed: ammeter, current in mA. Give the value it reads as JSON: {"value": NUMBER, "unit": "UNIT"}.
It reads {"value": 20, "unit": "mA"}
